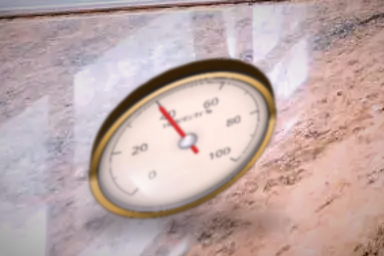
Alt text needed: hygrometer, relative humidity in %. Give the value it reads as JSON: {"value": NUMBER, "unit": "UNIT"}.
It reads {"value": 40, "unit": "%"}
